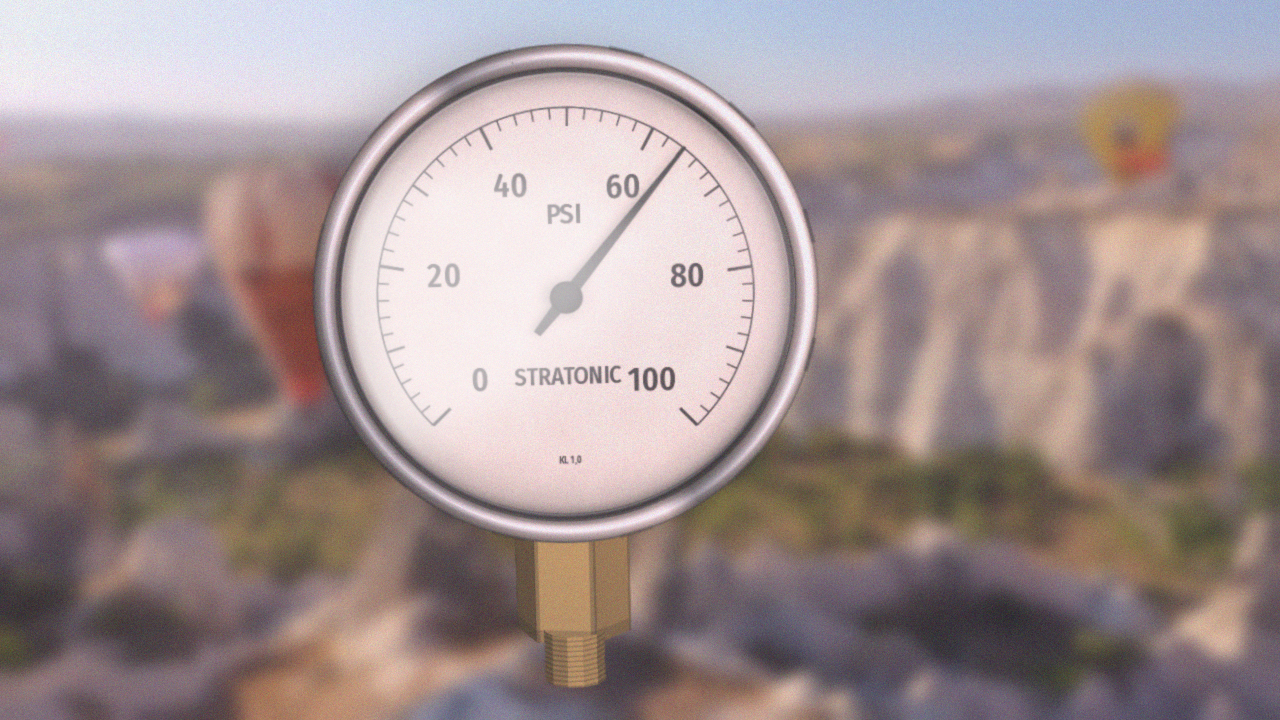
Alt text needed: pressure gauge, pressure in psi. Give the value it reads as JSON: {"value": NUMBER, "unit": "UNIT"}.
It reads {"value": 64, "unit": "psi"}
